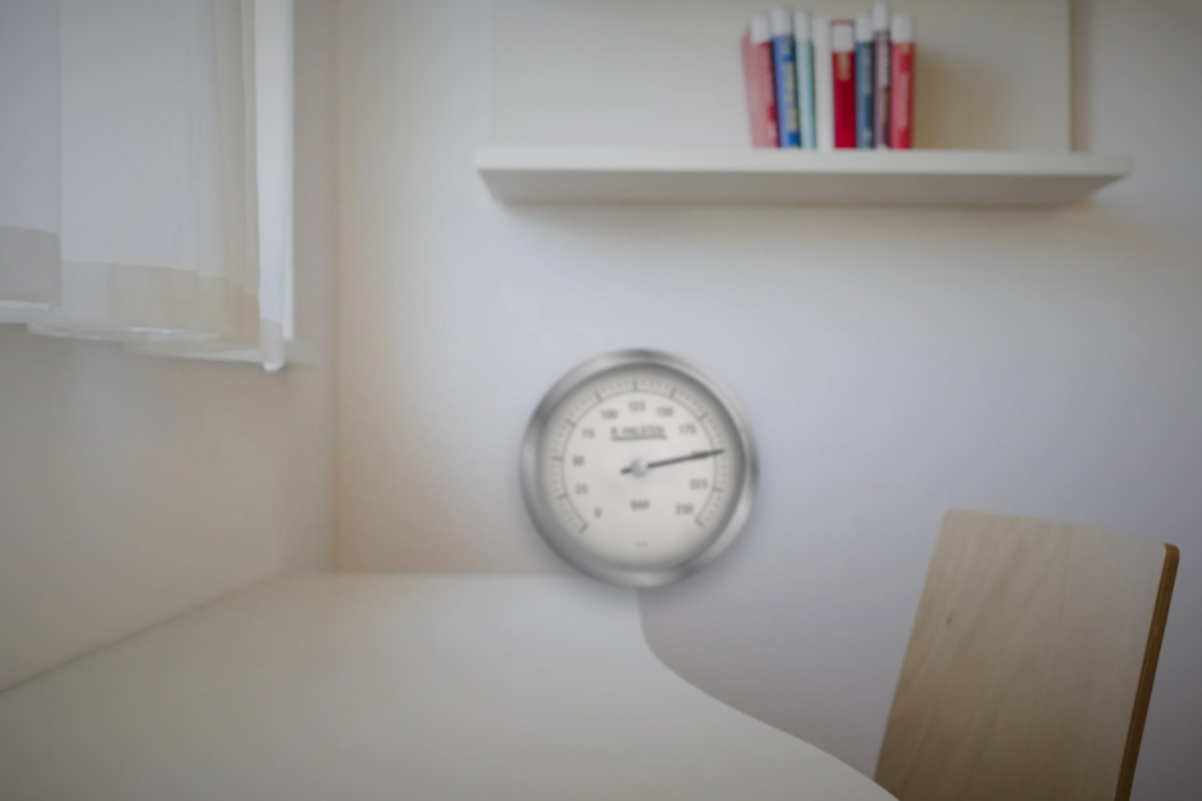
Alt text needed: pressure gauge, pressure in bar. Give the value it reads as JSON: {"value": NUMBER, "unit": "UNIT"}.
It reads {"value": 200, "unit": "bar"}
